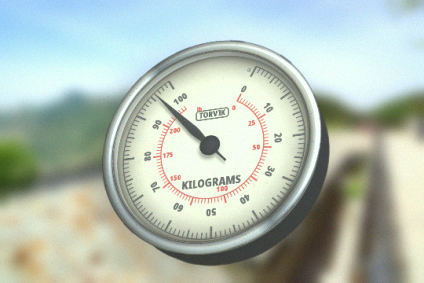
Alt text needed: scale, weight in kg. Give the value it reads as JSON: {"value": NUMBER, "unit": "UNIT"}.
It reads {"value": 96, "unit": "kg"}
